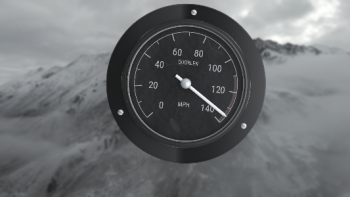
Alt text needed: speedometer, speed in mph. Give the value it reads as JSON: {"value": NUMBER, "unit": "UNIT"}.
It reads {"value": 135, "unit": "mph"}
